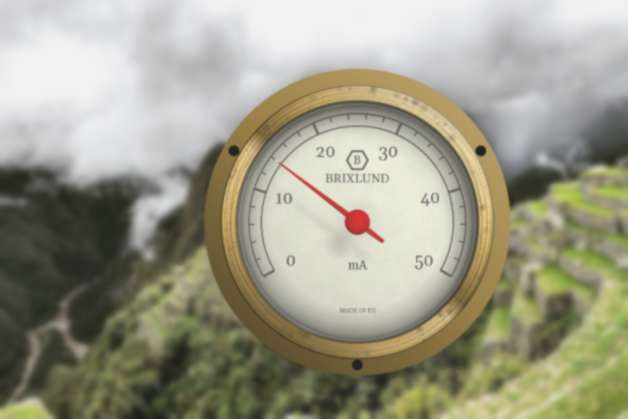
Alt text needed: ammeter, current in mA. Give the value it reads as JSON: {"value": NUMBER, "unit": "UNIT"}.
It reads {"value": 14, "unit": "mA"}
